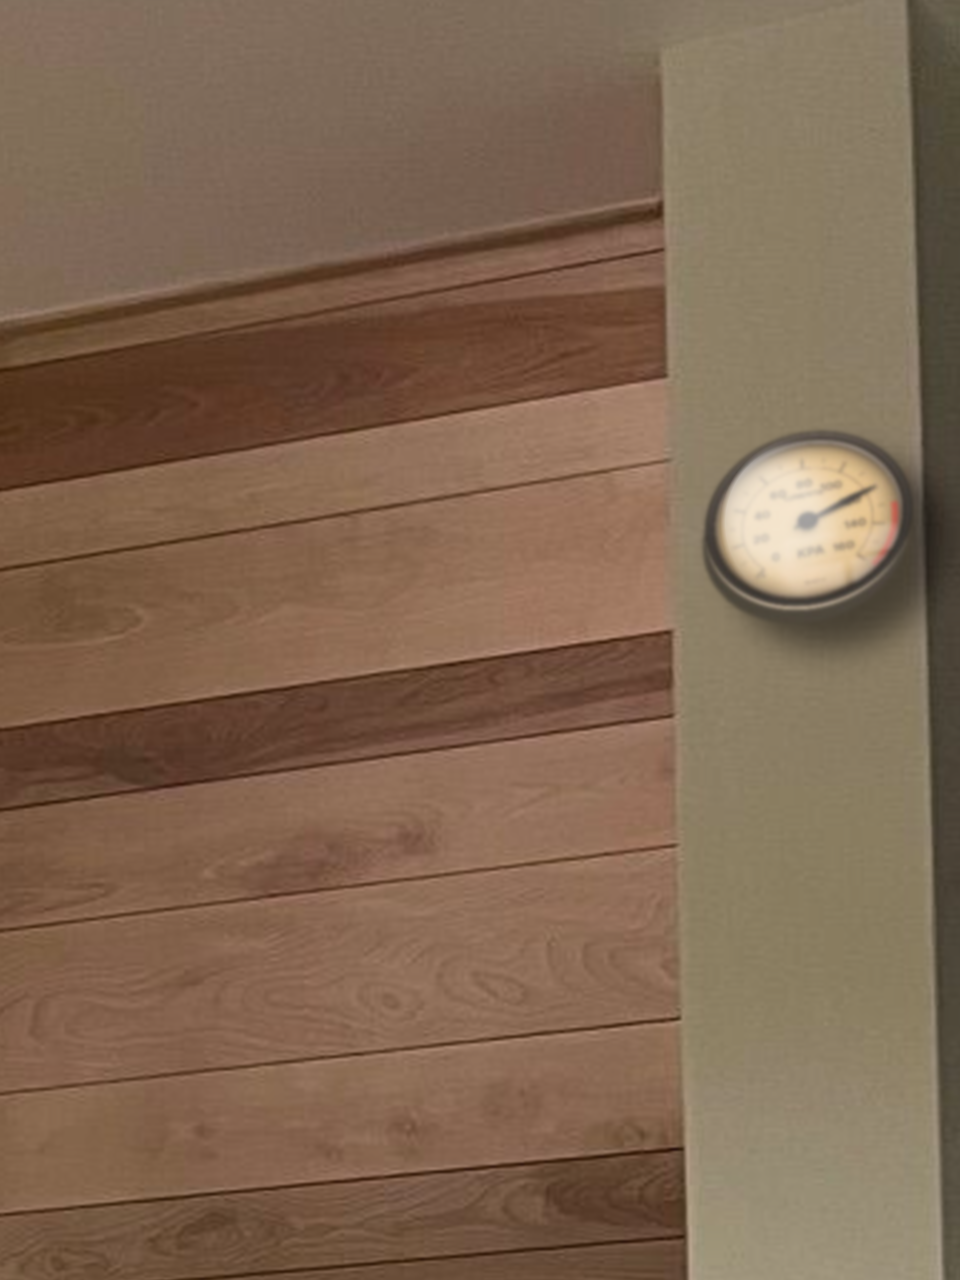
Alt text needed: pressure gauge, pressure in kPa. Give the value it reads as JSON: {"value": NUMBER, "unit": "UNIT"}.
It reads {"value": 120, "unit": "kPa"}
